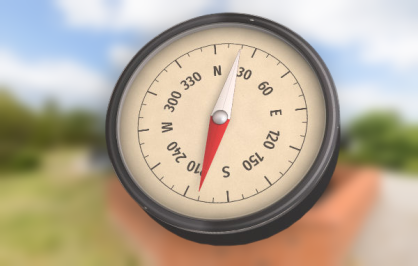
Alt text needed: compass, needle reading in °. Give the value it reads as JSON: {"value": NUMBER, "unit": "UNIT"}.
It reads {"value": 200, "unit": "°"}
